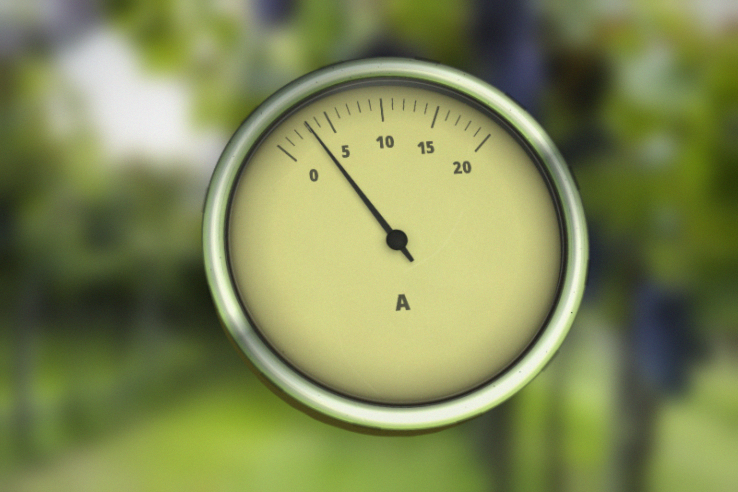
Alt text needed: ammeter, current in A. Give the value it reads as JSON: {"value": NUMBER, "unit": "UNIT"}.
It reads {"value": 3, "unit": "A"}
